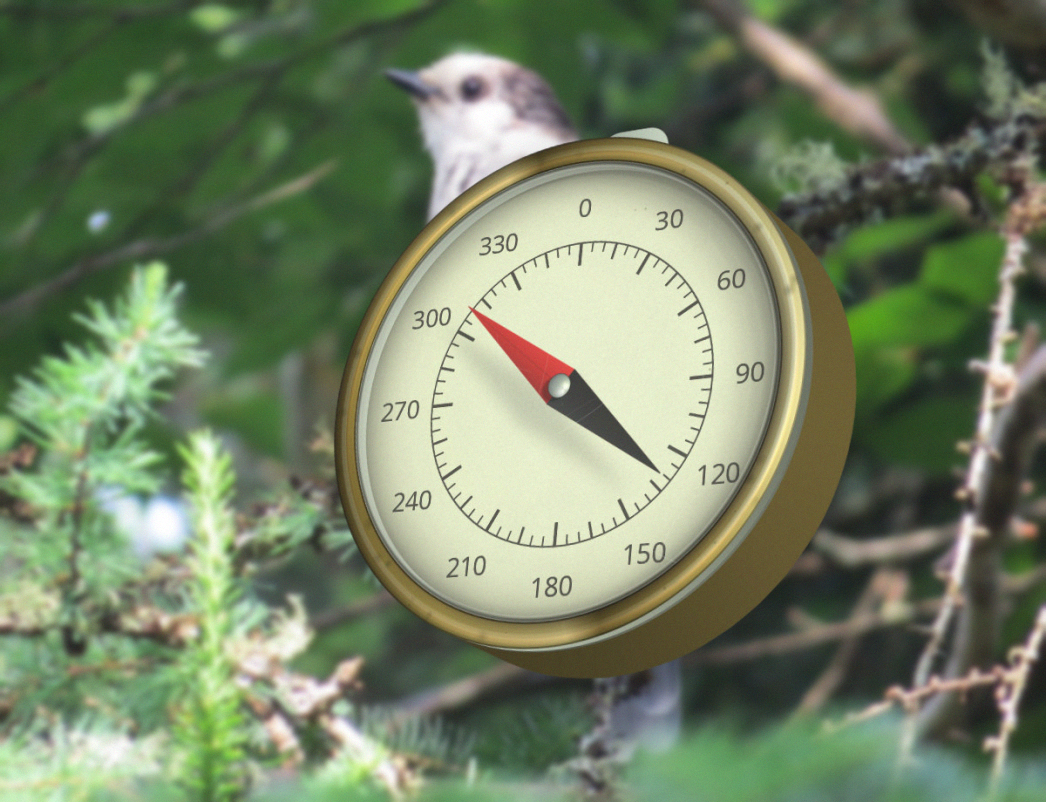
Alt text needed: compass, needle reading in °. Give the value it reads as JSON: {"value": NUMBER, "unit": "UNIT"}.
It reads {"value": 310, "unit": "°"}
